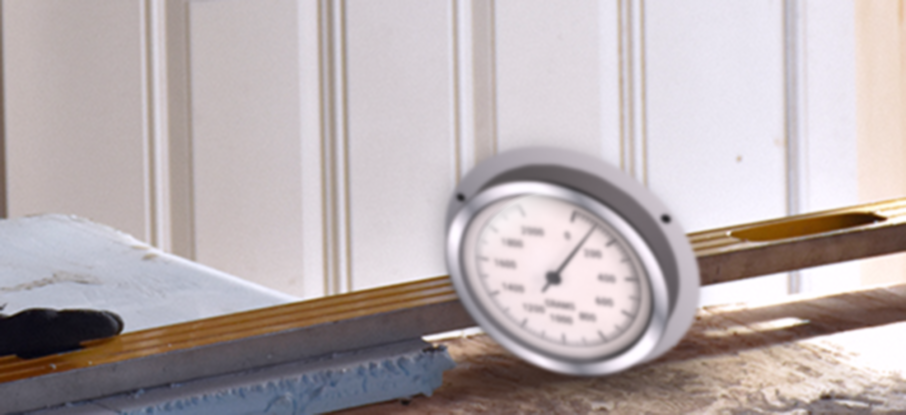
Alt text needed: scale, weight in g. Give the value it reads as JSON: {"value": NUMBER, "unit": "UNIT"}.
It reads {"value": 100, "unit": "g"}
